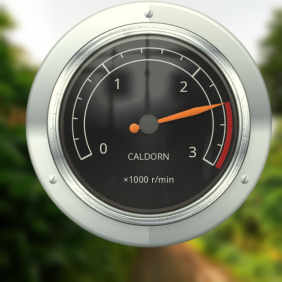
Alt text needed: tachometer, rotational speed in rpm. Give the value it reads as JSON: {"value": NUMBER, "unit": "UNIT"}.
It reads {"value": 2400, "unit": "rpm"}
